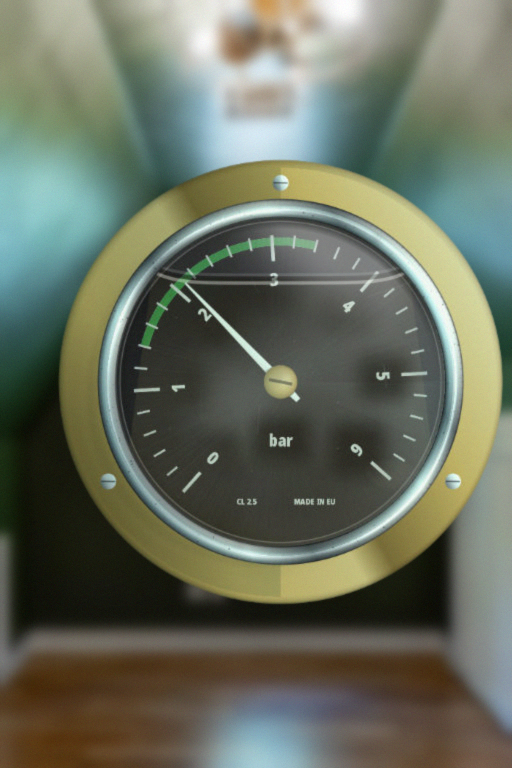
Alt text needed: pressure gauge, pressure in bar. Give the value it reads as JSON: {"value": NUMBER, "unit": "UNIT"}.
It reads {"value": 2.1, "unit": "bar"}
